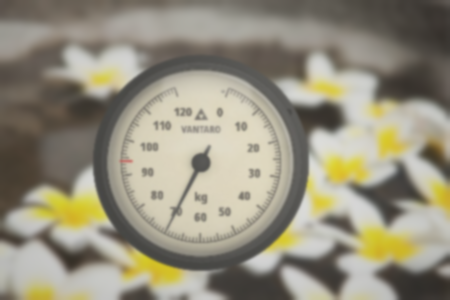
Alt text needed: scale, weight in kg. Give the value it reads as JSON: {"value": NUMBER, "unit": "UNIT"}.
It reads {"value": 70, "unit": "kg"}
